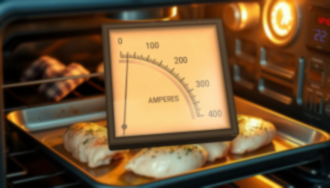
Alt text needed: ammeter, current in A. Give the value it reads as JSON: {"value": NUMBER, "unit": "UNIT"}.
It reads {"value": 25, "unit": "A"}
